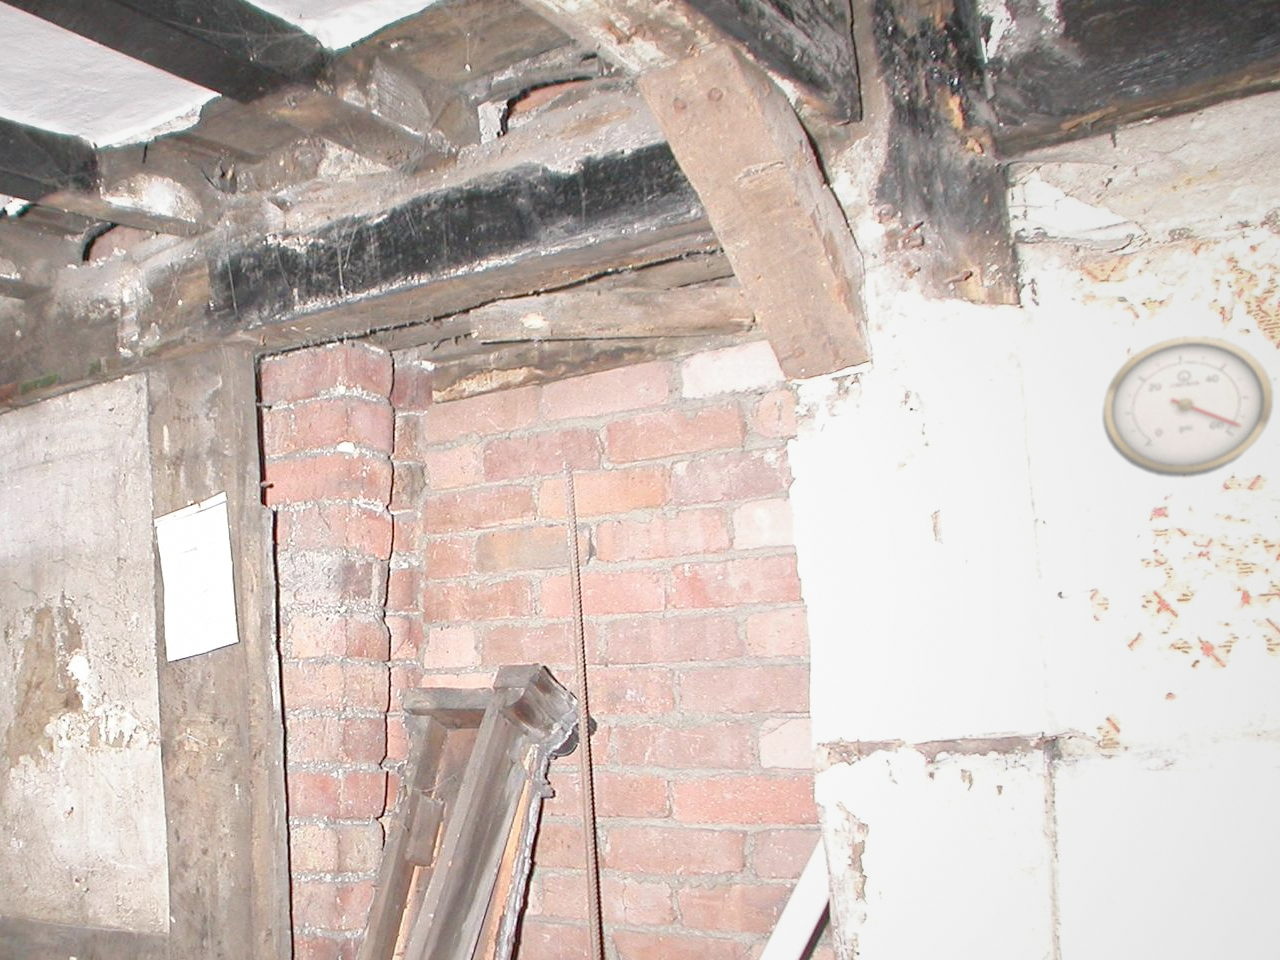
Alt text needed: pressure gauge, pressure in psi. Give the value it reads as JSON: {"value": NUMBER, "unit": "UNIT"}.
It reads {"value": 57.5, "unit": "psi"}
